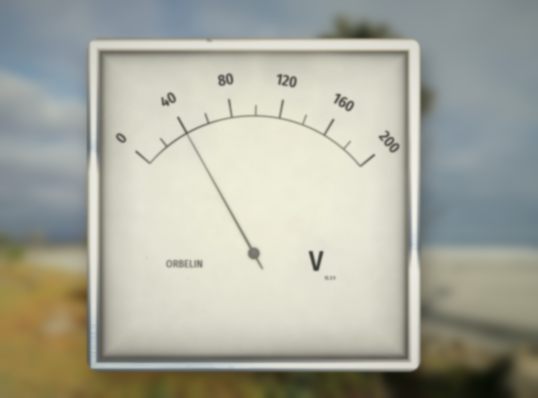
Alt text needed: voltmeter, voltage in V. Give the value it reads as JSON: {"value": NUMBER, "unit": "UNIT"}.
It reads {"value": 40, "unit": "V"}
